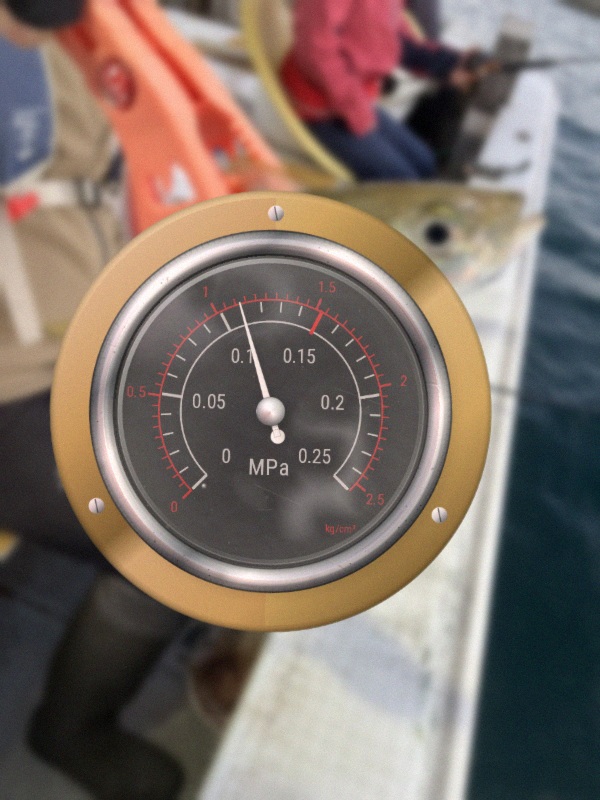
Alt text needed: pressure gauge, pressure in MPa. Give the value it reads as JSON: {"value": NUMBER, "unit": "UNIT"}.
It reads {"value": 0.11, "unit": "MPa"}
